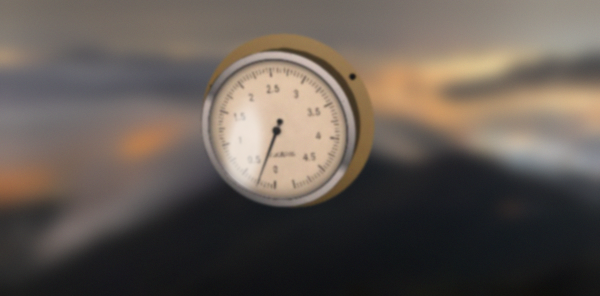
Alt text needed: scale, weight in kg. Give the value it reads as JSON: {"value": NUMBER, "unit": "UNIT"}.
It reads {"value": 0.25, "unit": "kg"}
